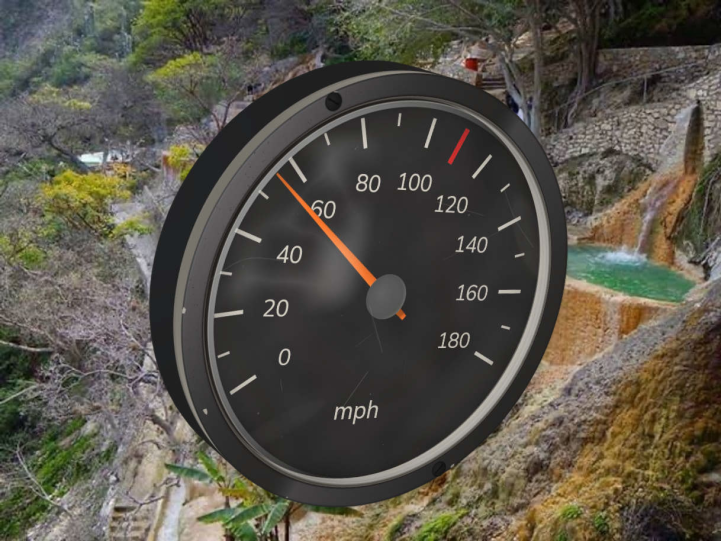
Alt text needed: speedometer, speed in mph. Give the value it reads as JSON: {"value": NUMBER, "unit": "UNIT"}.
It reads {"value": 55, "unit": "mph"}
